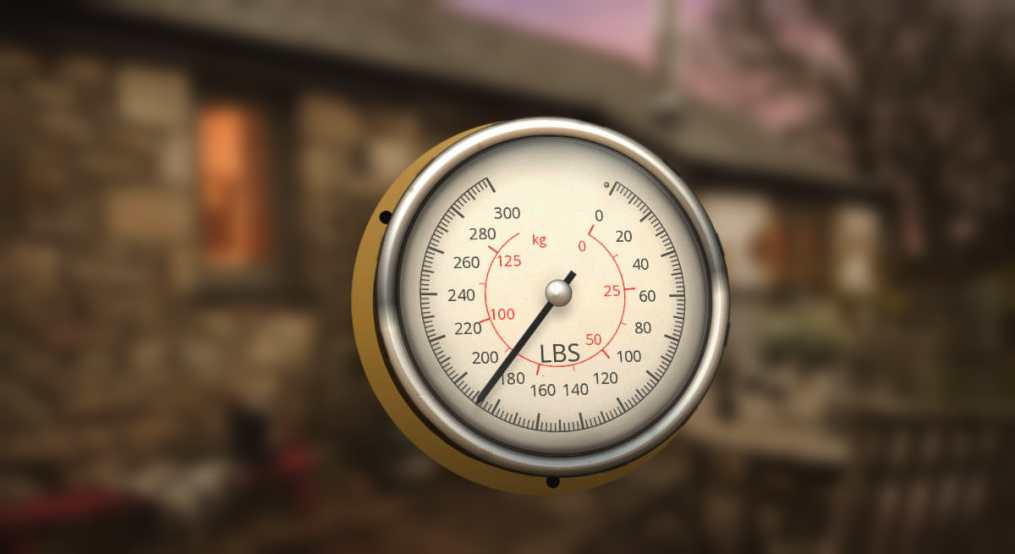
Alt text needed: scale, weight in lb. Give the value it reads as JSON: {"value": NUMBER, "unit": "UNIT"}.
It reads {"value": 188, "unit": "lb"}
